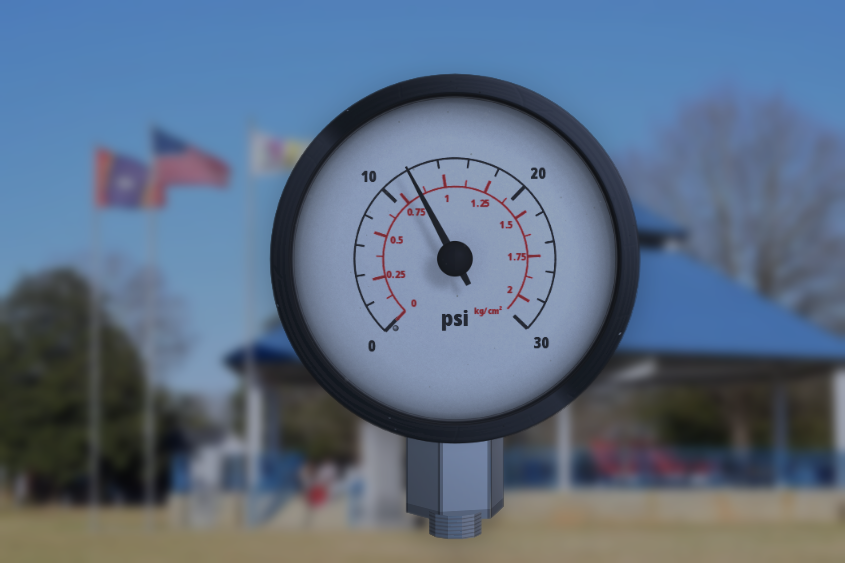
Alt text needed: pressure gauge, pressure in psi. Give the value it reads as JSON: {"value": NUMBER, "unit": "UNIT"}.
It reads {"value": 12, "unit": "psi"}
